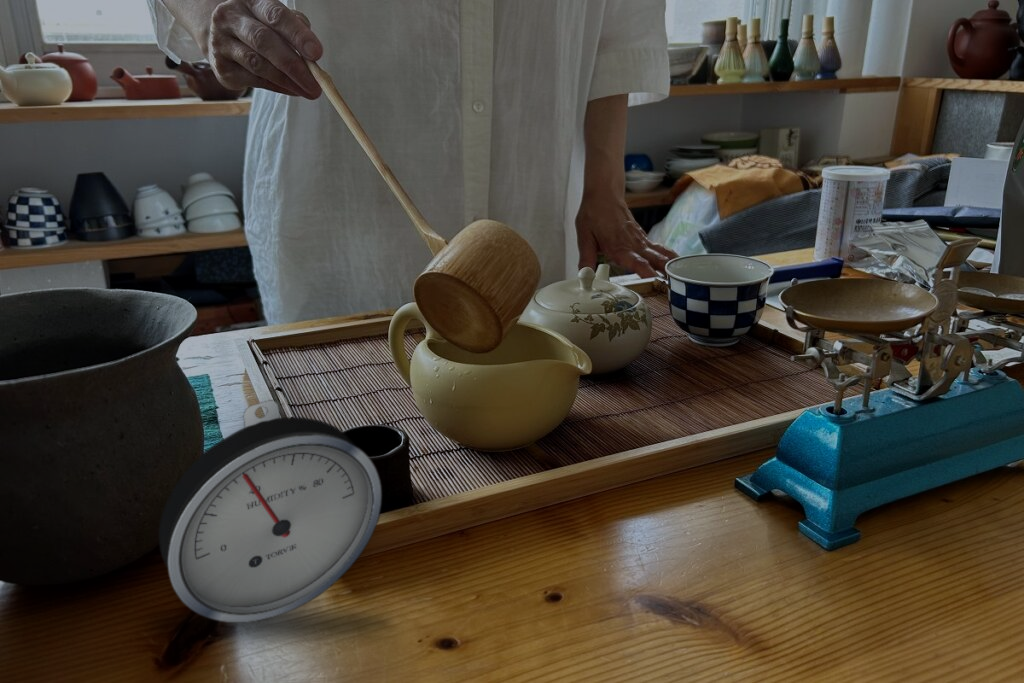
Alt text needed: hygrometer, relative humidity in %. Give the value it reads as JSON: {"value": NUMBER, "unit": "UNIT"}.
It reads {"value": 40, "unit": "%"}
